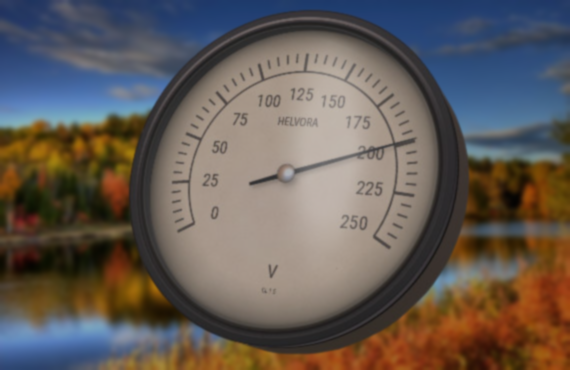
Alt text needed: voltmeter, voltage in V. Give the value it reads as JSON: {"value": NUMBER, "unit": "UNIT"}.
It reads {"value": 200, "unit": "V"}
